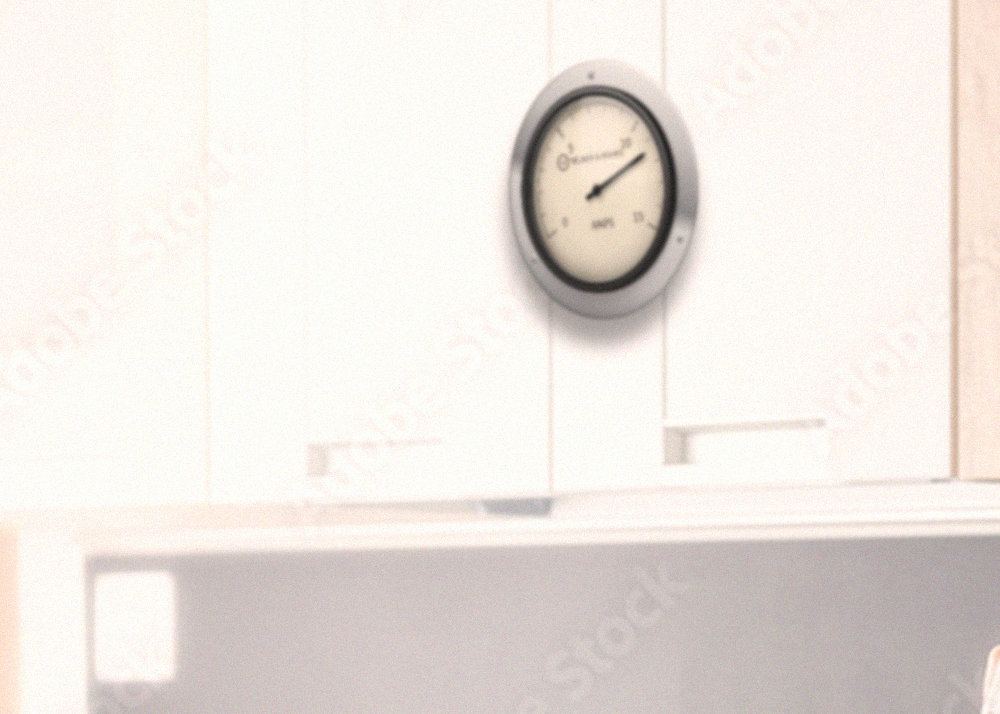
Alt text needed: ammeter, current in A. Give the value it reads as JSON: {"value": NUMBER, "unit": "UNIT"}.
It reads {"value": 11.5, "unit": "A"}
